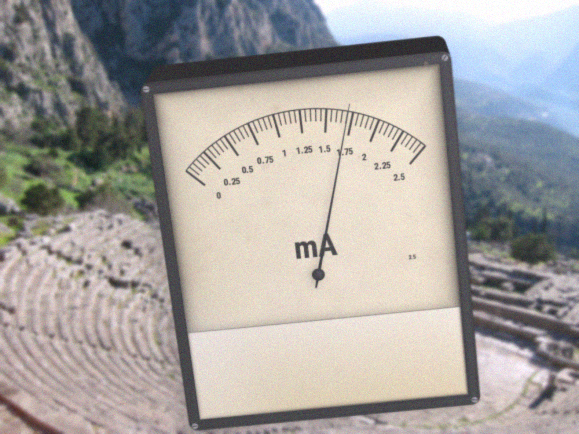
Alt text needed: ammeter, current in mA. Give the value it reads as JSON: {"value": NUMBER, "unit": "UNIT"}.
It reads {"value": 1.7, "unit": "mA"}
